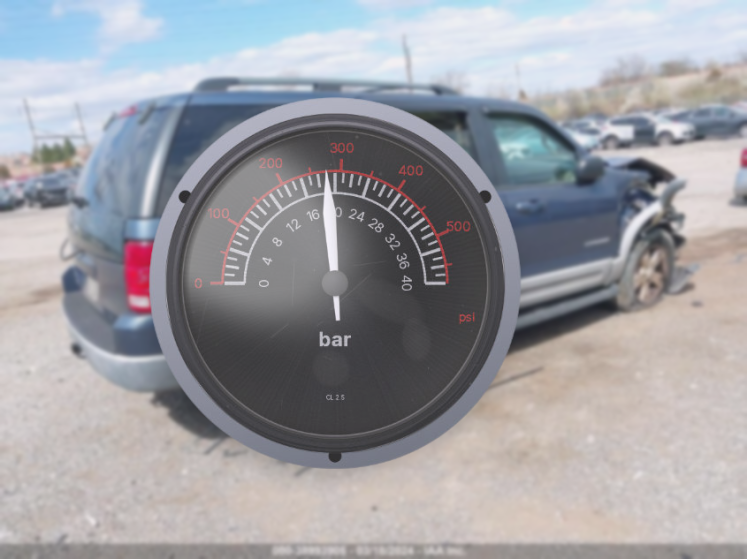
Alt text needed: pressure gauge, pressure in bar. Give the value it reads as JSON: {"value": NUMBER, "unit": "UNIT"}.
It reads {"value": 19, "unit": "bar"}
